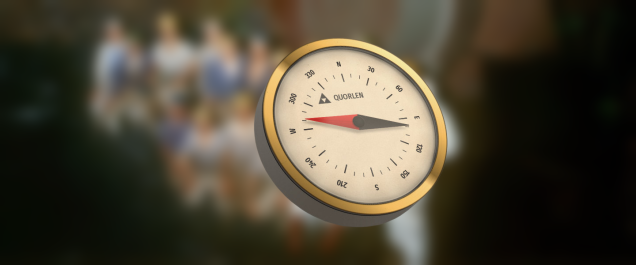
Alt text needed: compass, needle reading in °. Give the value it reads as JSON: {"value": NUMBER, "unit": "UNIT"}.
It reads {"value": 280, "unit": "°"}
